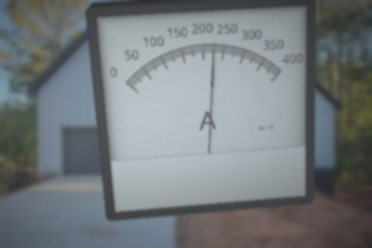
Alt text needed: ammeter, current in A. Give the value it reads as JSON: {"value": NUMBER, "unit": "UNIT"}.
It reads {"value": 225, "unit": "A"}
